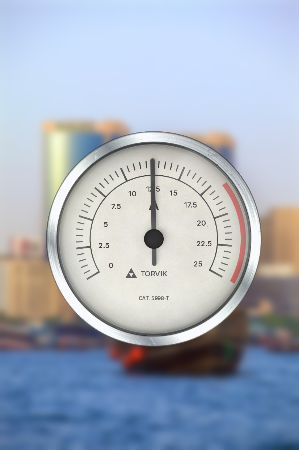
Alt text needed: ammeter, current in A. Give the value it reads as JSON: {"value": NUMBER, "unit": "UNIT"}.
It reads {"value": 12.5, "unit": "A"}
